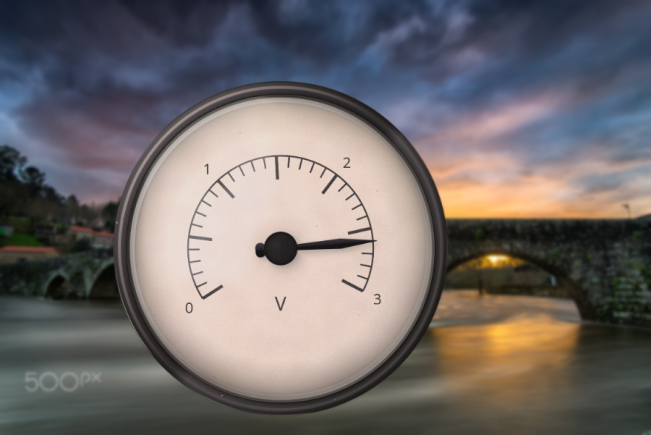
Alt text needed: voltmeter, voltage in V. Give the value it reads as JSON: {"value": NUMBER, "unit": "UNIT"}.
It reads {"value": 2.6, "unit": "V"}
